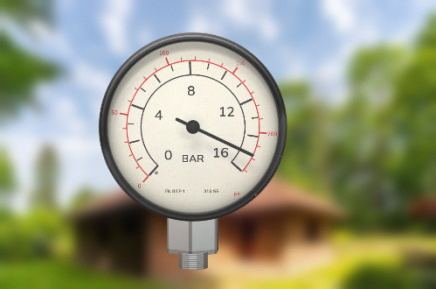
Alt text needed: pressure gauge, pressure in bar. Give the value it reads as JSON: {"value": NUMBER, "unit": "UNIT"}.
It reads {"value": 15, "unit": "bar"}
